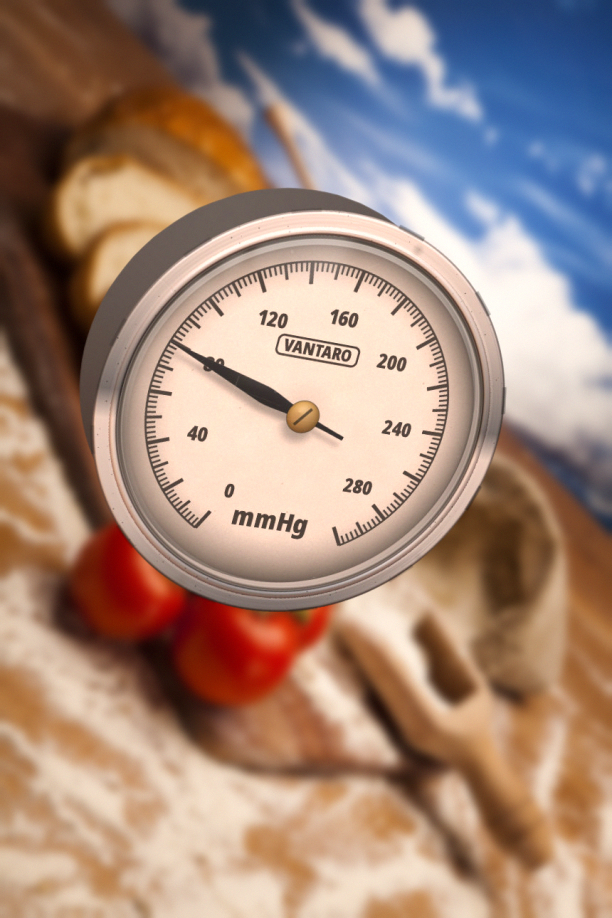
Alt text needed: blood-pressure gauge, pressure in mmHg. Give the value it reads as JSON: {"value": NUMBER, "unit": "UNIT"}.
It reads {"value": 80, "unit": "mmHg"}
